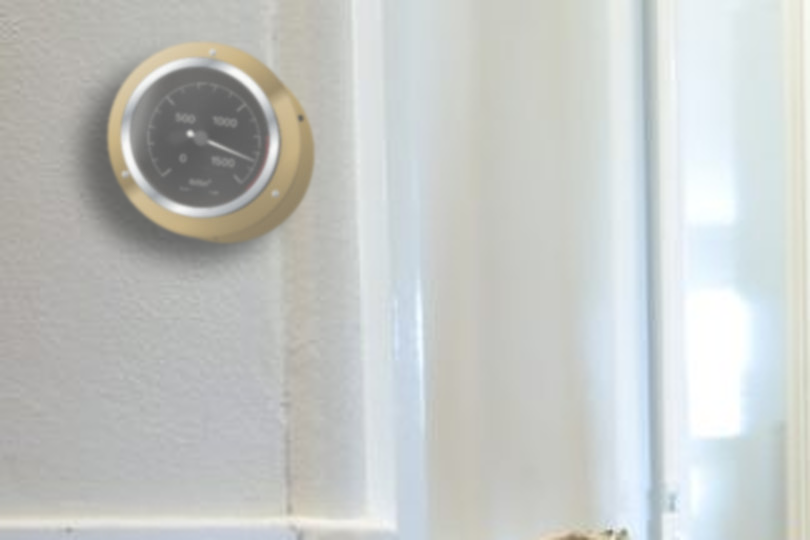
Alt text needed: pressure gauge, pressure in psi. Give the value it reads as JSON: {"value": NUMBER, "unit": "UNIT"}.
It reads {"value": 1350, "unit": "psi"}
